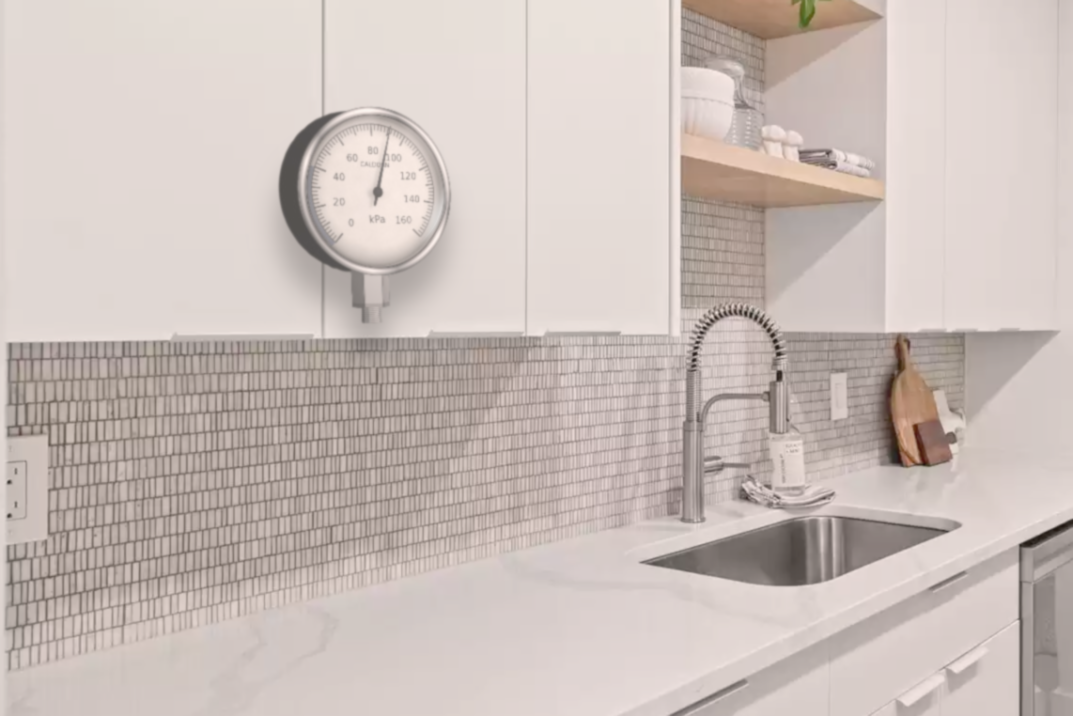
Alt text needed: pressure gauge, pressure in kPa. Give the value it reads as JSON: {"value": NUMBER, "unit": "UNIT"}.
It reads {"value": 90, "unit": "kPa"}
